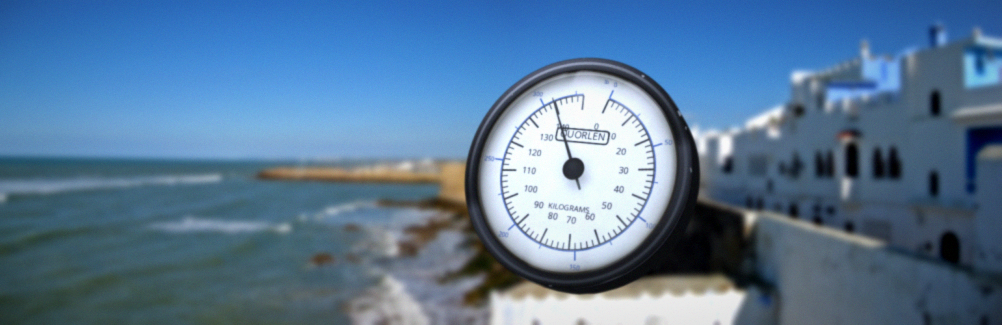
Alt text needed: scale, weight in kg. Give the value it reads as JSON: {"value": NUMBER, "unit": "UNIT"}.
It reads {"value": 140, "unit": "kg"}
